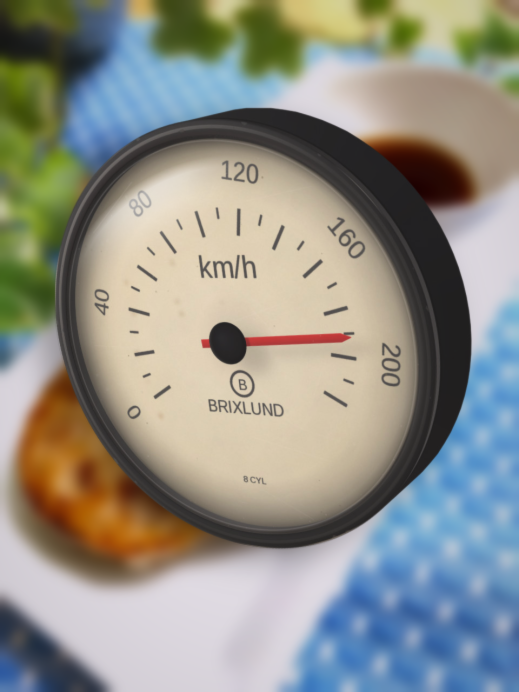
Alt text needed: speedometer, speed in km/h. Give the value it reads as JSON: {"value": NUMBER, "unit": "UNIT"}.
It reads {"value": 190, "unit": "km/h"}
